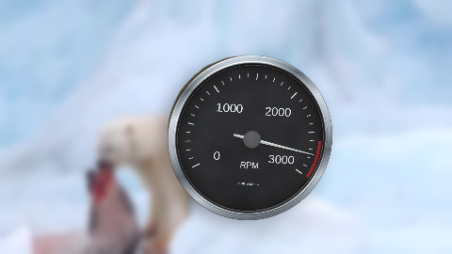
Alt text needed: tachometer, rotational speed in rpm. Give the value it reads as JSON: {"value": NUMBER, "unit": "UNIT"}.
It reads {"value": 2750, "unit": "rpm"}
